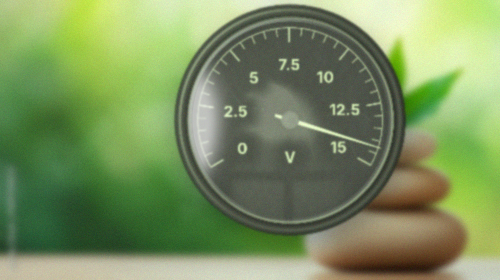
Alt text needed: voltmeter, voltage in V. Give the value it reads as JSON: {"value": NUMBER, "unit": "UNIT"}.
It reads {"value": 14.25, "unit": "V"}
